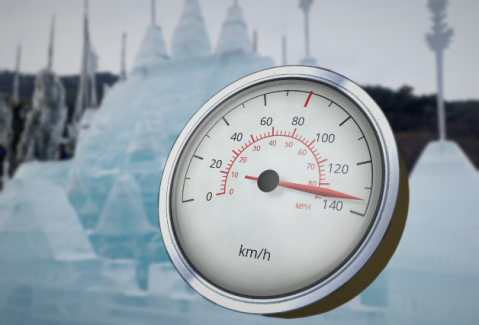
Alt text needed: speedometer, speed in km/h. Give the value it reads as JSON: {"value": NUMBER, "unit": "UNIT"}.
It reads {"value": 135, "unit": "km/h"}
